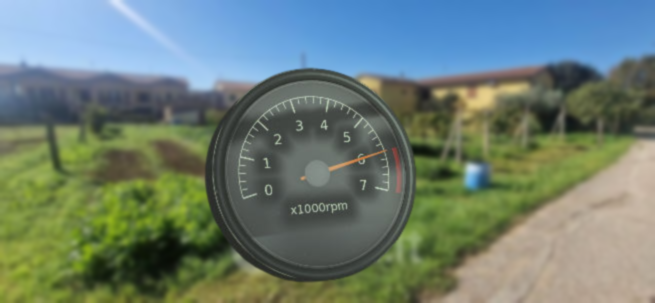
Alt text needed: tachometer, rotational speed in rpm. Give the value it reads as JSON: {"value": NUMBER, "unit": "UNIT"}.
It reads {"value": 6000, "unit": "rpm"}
